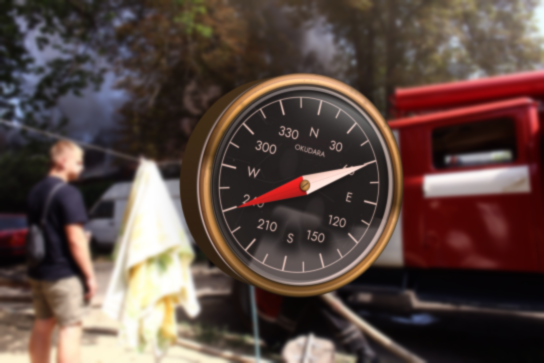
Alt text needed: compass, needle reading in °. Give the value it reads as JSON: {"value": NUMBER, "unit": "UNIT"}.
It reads {"value": 240, "unit": "°"}
